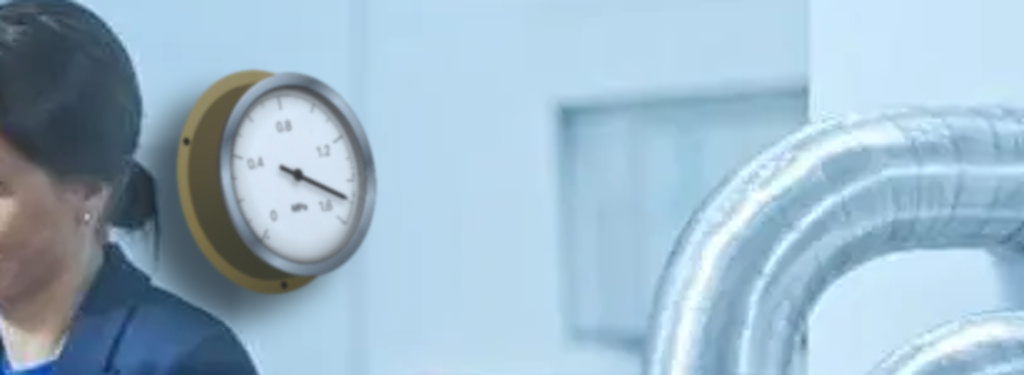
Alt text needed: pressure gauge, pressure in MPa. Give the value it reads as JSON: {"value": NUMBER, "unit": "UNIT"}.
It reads {"value": 1.5, "unit": "MPa"}
